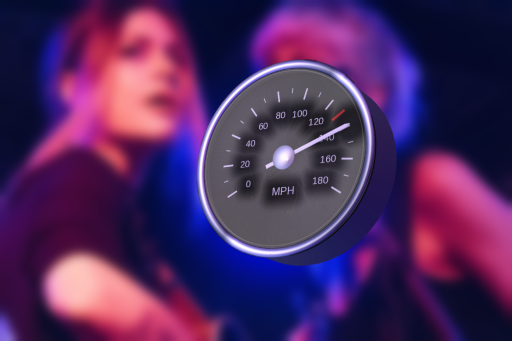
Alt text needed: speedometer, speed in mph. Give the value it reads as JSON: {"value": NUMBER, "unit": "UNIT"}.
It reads {"value": 140, "unit": "mph"}
